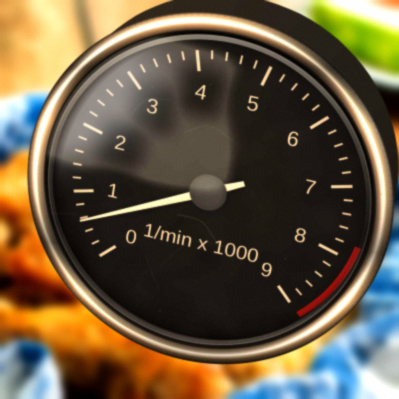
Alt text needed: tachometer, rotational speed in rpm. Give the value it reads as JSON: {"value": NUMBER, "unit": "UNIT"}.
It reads {"value": 600, "unit": "rpm"}
